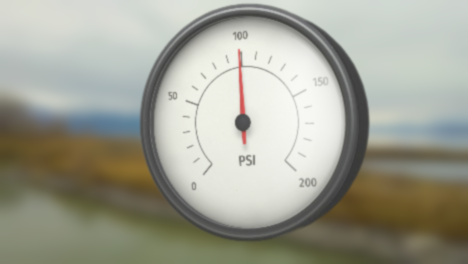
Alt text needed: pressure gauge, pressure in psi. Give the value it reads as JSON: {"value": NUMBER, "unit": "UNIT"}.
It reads {"value": 100, "unit": "psi"}
